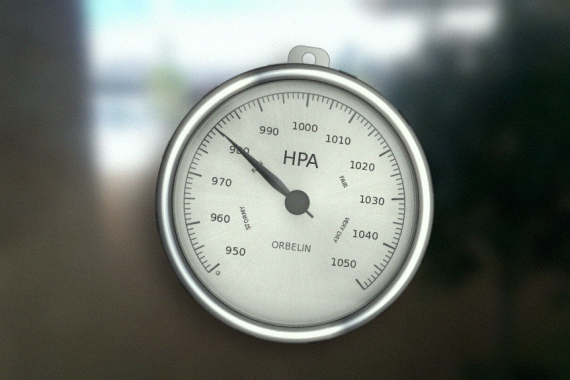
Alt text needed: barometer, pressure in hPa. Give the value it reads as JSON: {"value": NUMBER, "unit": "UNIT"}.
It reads {"value": 980, "unit": "hPa"}
